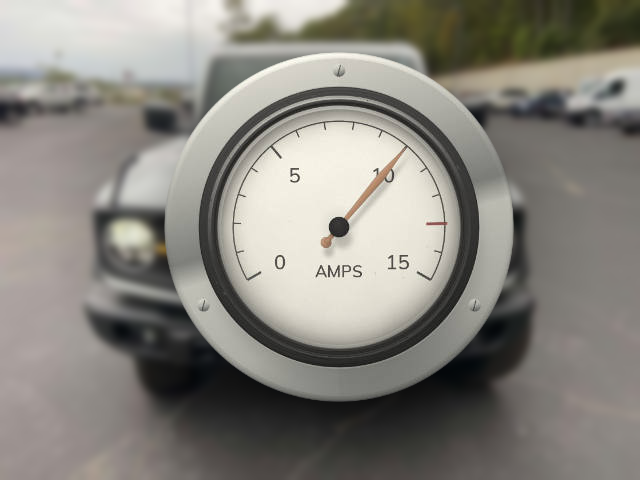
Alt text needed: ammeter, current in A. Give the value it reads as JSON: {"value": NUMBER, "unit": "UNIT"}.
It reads {"value": 10, "unit": "A"}
